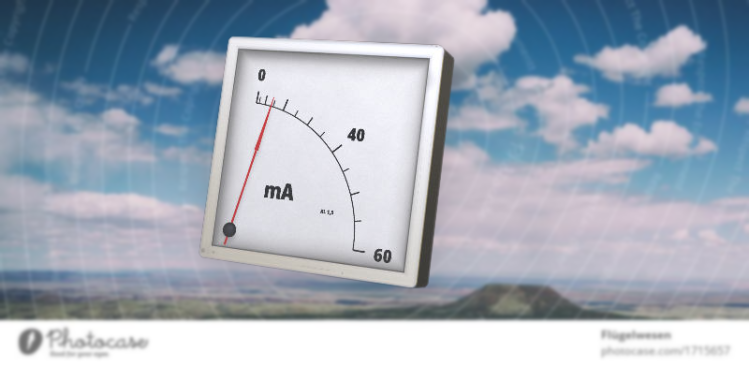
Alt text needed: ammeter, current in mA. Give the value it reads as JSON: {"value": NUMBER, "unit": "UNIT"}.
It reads {"value": 15, "unit": "mA"}
